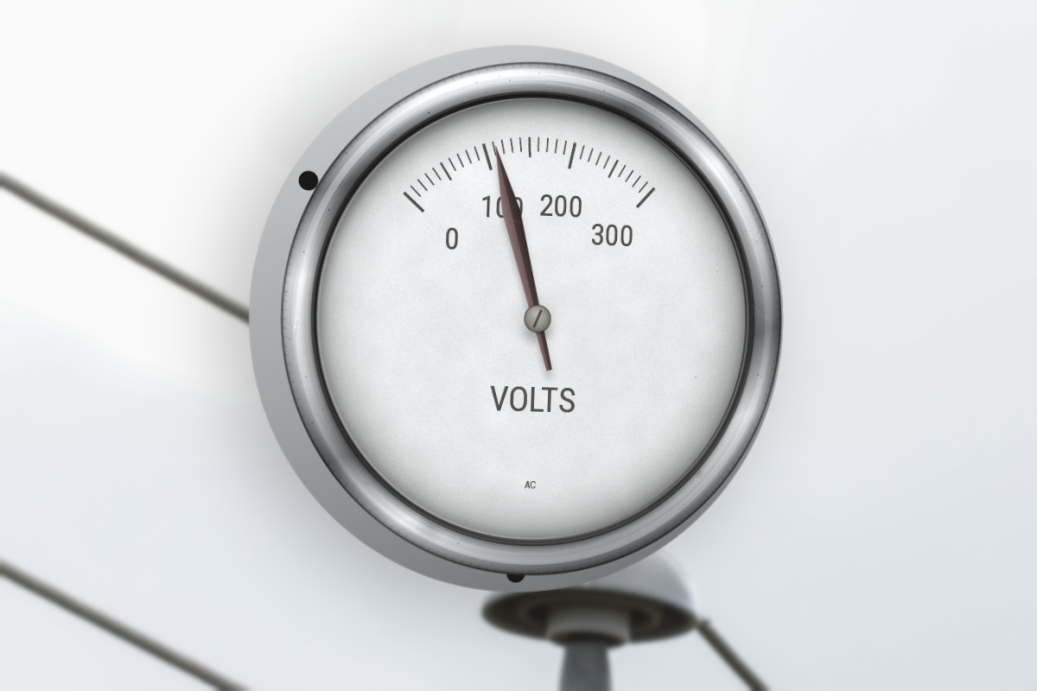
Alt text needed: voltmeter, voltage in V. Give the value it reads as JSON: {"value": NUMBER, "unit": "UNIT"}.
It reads {"value": 110, "unit": "V"}
